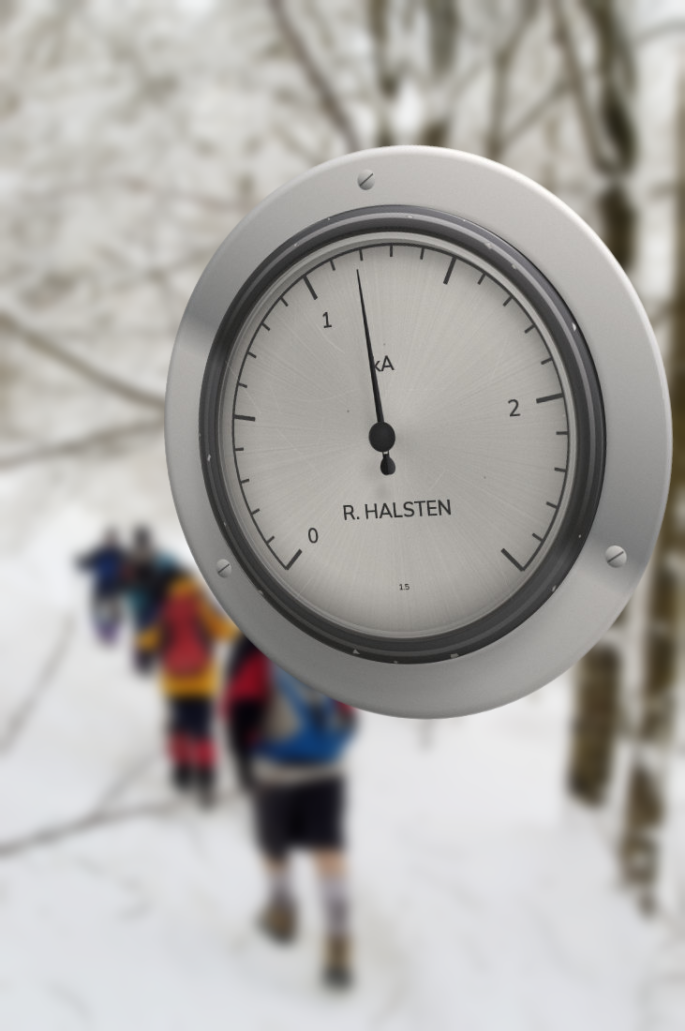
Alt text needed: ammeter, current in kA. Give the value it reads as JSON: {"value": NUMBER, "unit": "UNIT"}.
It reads {"value": 1.2, "unit": "kA"}
